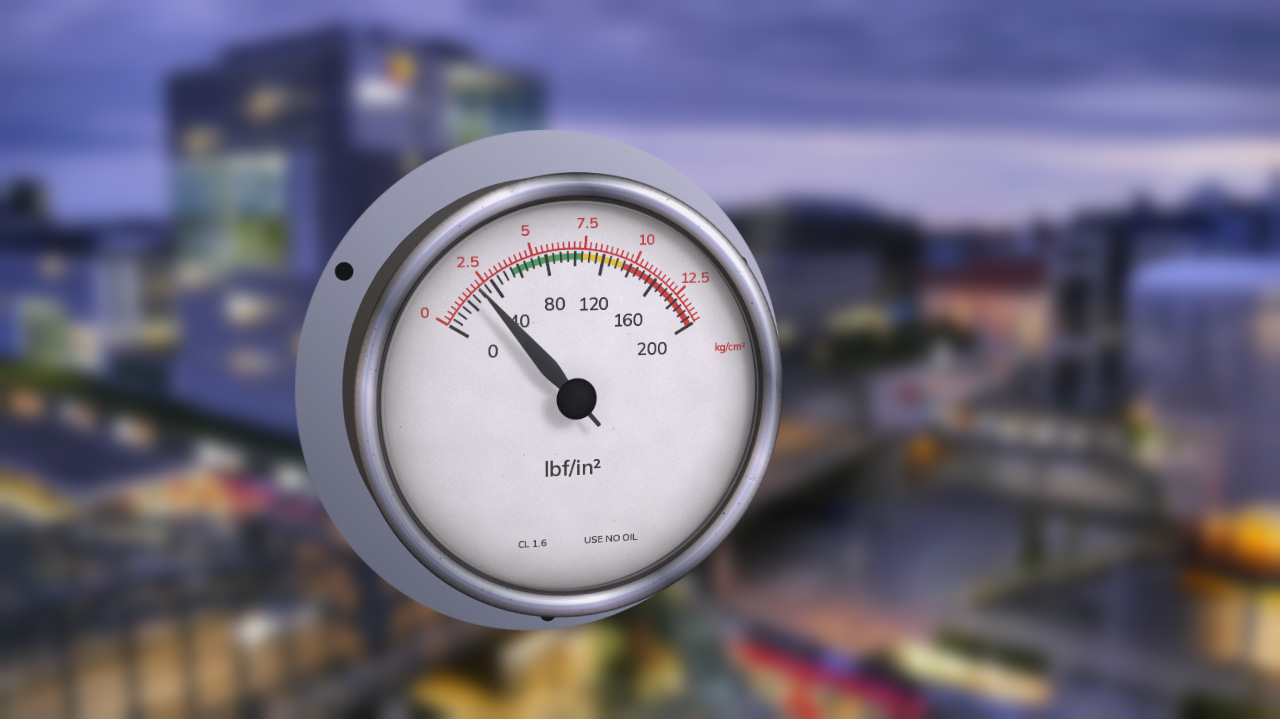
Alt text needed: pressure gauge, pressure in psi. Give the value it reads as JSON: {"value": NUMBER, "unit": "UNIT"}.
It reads {"value": 30, "unit": "psi"}
